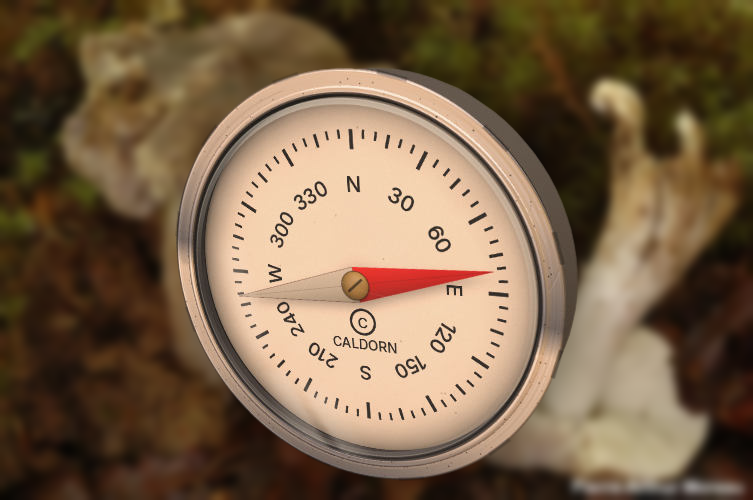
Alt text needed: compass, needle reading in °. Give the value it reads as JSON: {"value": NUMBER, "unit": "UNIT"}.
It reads {"value": 80, "unit": "°"}
